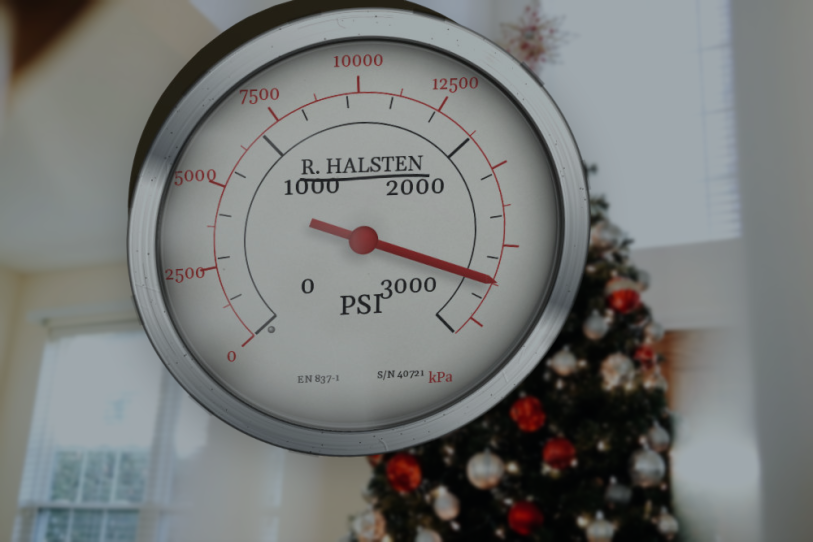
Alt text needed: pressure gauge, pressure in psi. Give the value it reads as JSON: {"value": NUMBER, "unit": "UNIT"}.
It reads {"value": 2700, "unit": "psi"}
